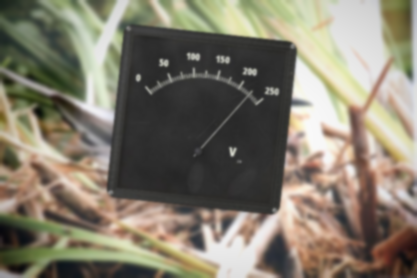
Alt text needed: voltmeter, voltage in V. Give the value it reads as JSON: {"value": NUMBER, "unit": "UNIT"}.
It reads {"value": 225, "unit": "V"}
